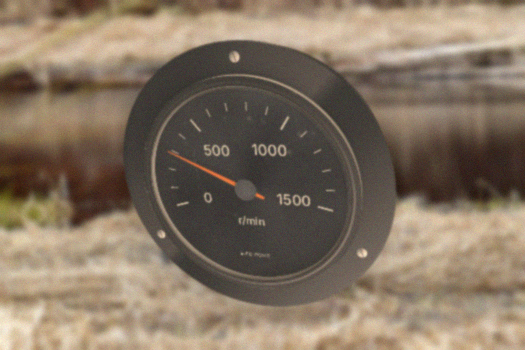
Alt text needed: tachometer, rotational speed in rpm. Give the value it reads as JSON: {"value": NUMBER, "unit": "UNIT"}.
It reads {"value": 300, "unit": "rpm"}
